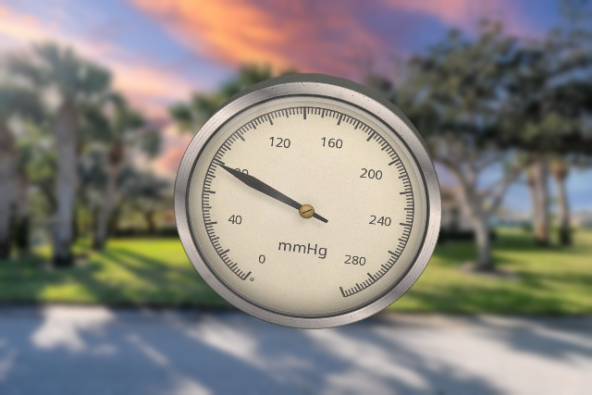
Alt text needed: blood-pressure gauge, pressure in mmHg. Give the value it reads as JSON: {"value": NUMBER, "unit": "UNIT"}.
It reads {"value": 80, "unit": "mmHg"}
